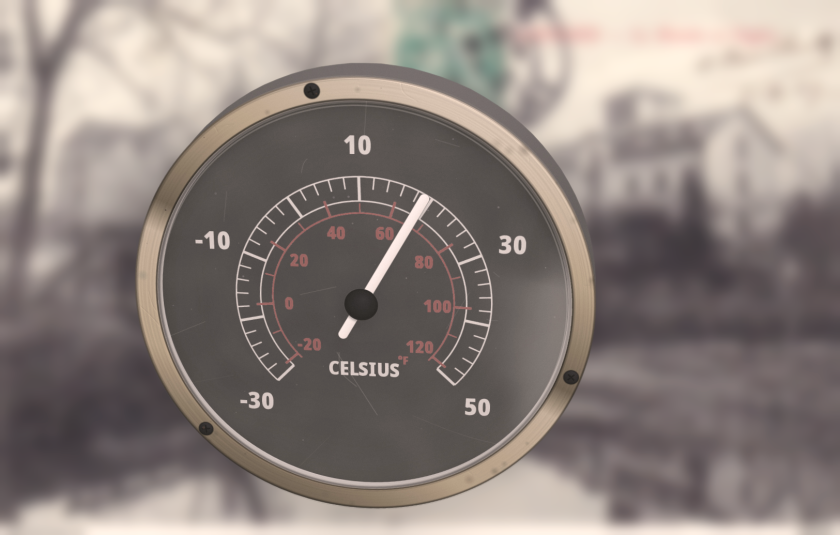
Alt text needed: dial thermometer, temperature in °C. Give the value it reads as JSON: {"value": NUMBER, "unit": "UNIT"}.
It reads {"value": 19, "unit": "°C"}
